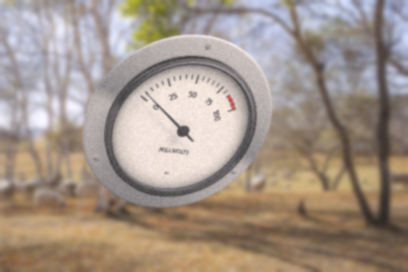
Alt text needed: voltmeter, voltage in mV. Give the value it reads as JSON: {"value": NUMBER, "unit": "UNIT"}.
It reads {"value": 5, "unit": "mV"}
